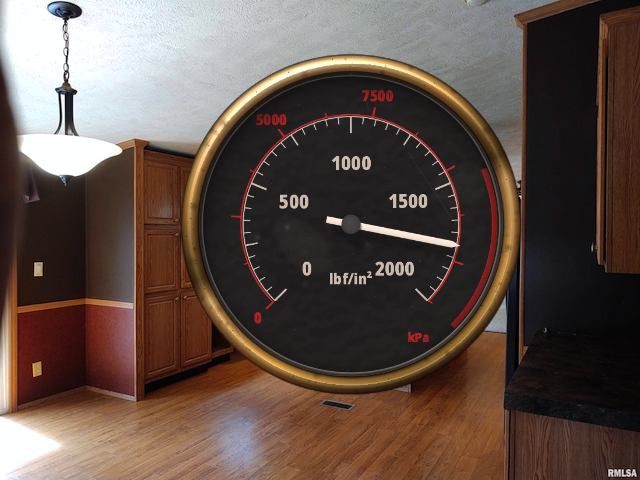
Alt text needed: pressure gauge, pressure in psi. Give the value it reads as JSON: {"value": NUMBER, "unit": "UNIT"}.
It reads {"value": 1750, "unit": "psi"}
